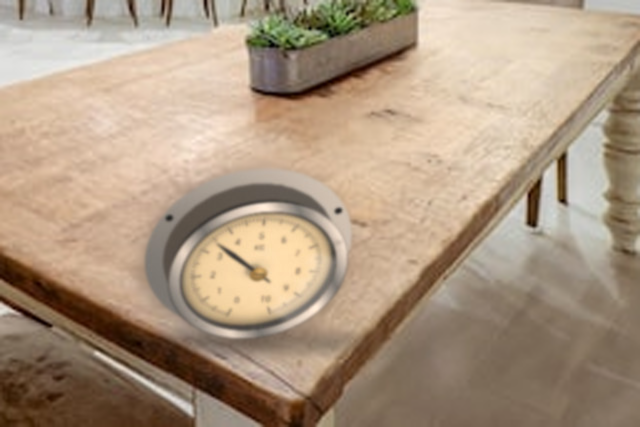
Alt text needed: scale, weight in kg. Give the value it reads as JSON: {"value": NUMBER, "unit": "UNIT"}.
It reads {"value": 3.5, "unit": "kg"}
